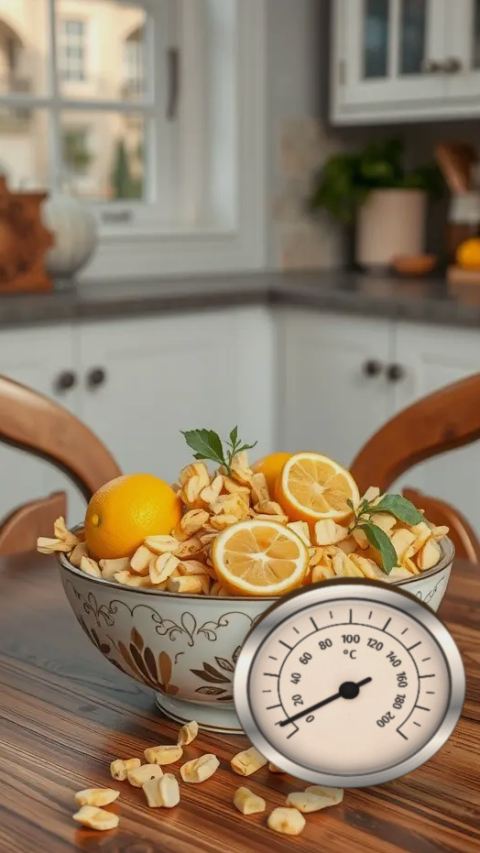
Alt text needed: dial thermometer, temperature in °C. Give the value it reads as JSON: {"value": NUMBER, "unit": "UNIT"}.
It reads {"value": 10, "unit": "°C"}
